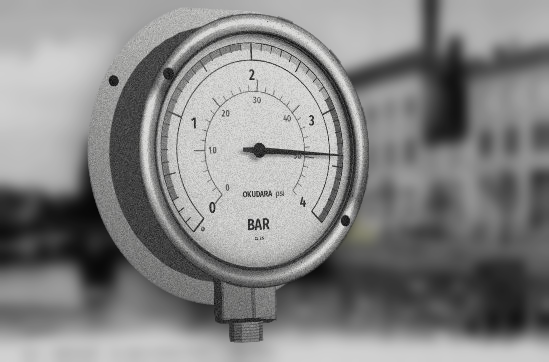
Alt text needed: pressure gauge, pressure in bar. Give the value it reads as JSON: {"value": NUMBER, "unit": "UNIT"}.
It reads {"value": 3.4, "unit": "bar"}
